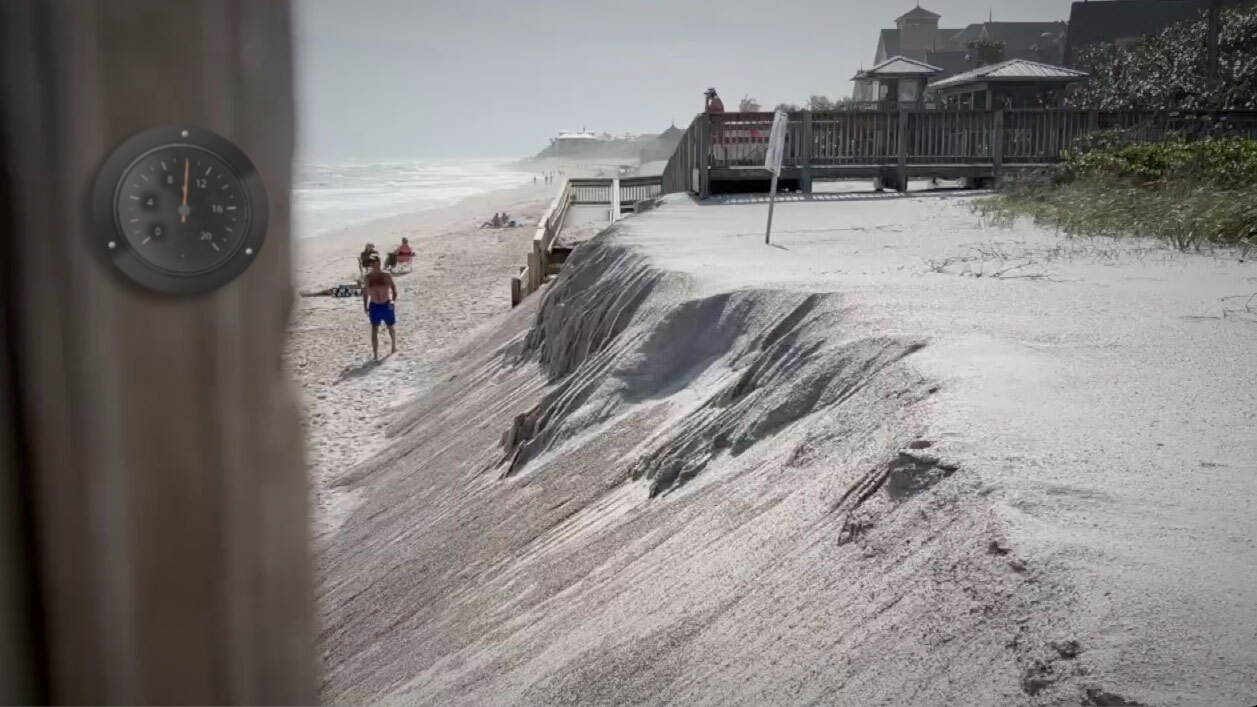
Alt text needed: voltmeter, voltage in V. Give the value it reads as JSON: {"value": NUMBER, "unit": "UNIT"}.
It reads {"value": 10, "unit": "V"}
